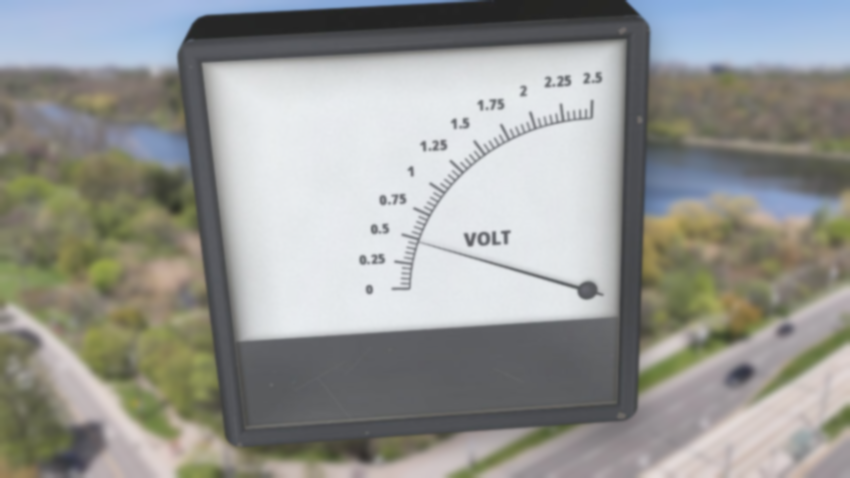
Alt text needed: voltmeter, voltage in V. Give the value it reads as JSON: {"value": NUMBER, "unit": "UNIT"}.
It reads {"value": 0.5, "unit": "V"}
